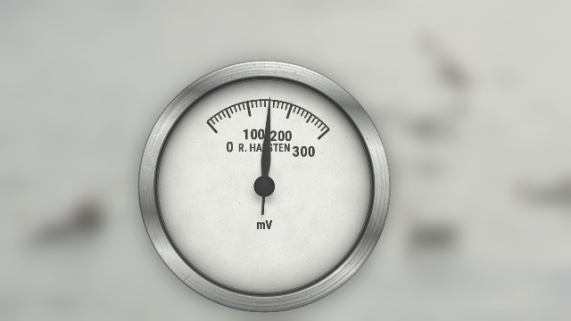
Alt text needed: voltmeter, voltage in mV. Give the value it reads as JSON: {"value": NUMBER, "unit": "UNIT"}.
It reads {"value": 150, "unit": "mV"}
